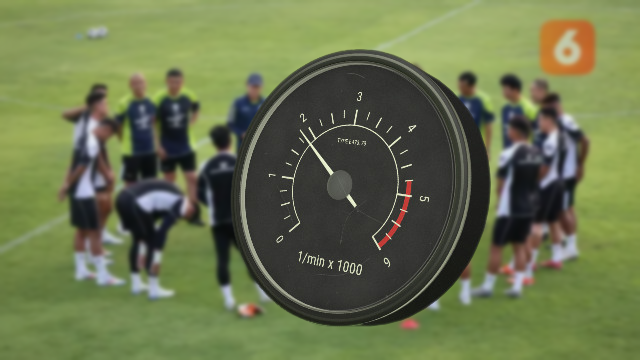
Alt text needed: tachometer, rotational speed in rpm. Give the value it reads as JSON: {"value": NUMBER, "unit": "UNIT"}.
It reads {"value": 1875, "unit": "rpm"}
